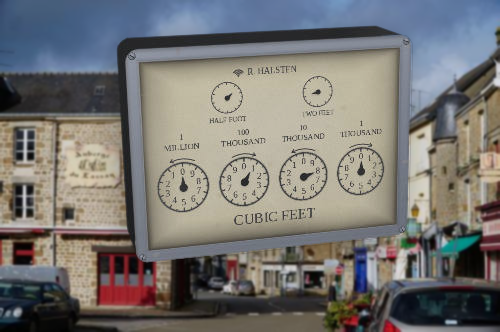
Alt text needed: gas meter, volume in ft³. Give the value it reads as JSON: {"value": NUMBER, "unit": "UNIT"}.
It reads {"value": 8000, "unit": "ft³"}
